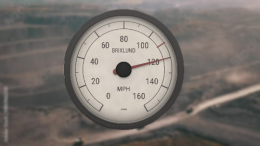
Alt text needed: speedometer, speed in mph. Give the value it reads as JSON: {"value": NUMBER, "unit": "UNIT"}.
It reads {"value": 120, "unit": "mph"}
